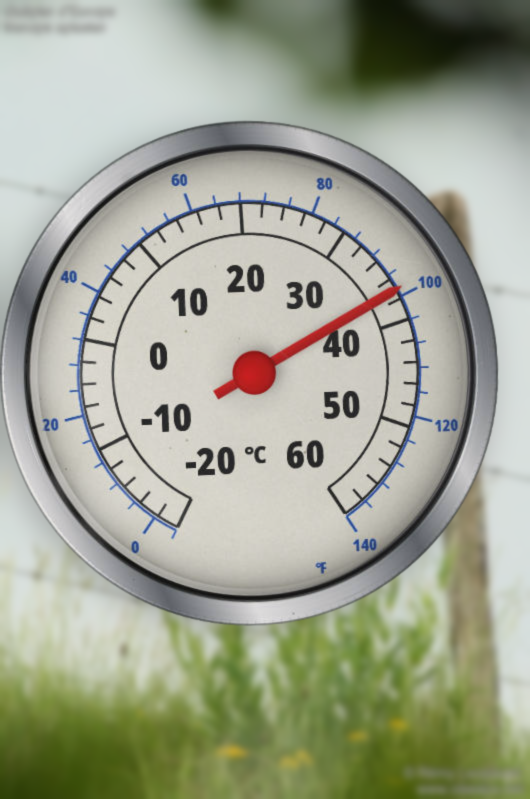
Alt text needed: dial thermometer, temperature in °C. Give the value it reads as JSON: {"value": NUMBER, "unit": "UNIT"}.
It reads {"value": 37, "unit": "°C"}
